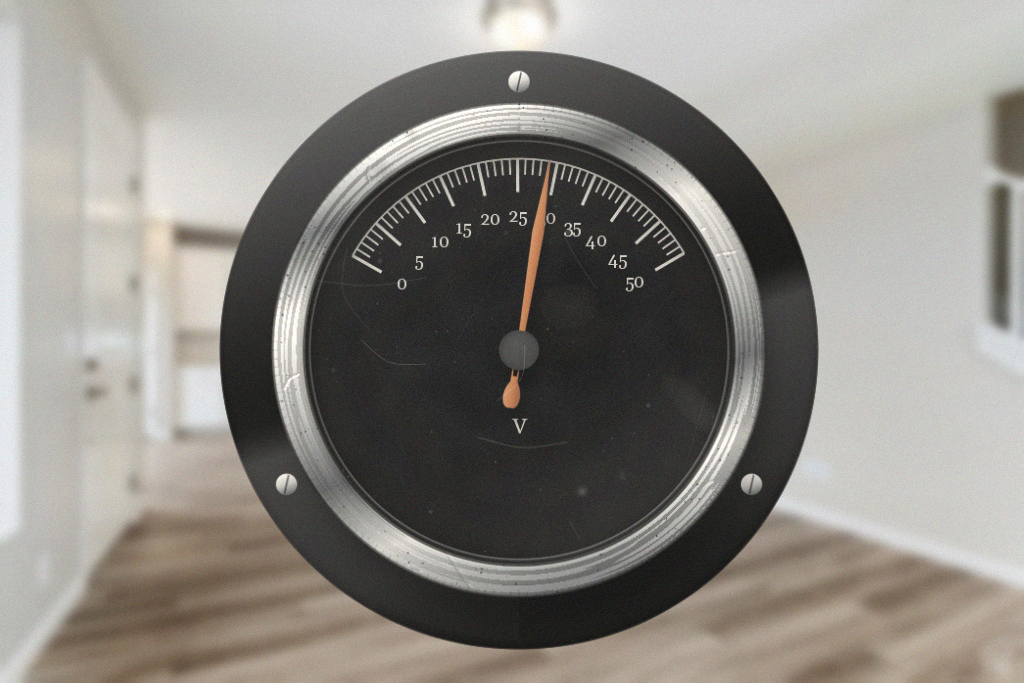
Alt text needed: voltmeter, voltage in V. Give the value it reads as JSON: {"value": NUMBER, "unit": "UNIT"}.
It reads {"value": 29, "unit": "V"}
